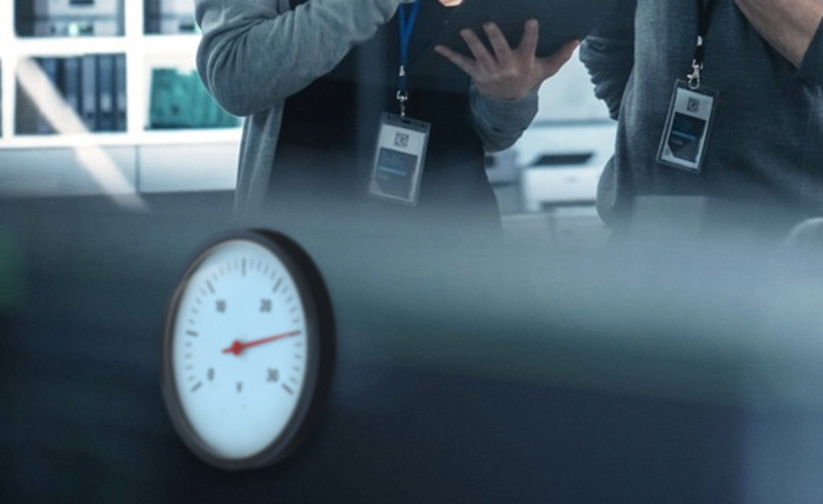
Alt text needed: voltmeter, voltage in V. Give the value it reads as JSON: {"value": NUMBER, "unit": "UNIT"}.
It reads {"value": 25, "unit": "V"}
